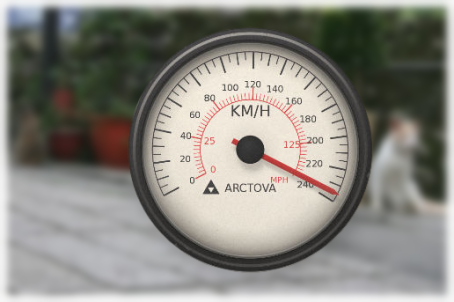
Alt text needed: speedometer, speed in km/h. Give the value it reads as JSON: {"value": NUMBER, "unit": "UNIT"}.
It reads {"value": 235, "unit": "km/h"}
